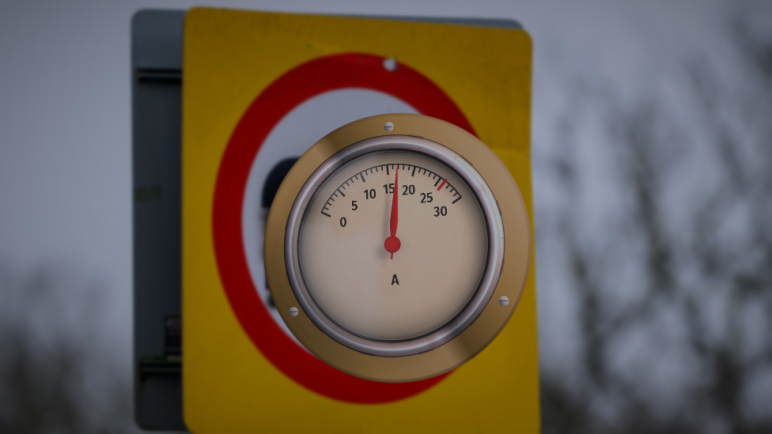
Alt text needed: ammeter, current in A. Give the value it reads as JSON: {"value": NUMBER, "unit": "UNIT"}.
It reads {"value": 17, "unit": "A"}
